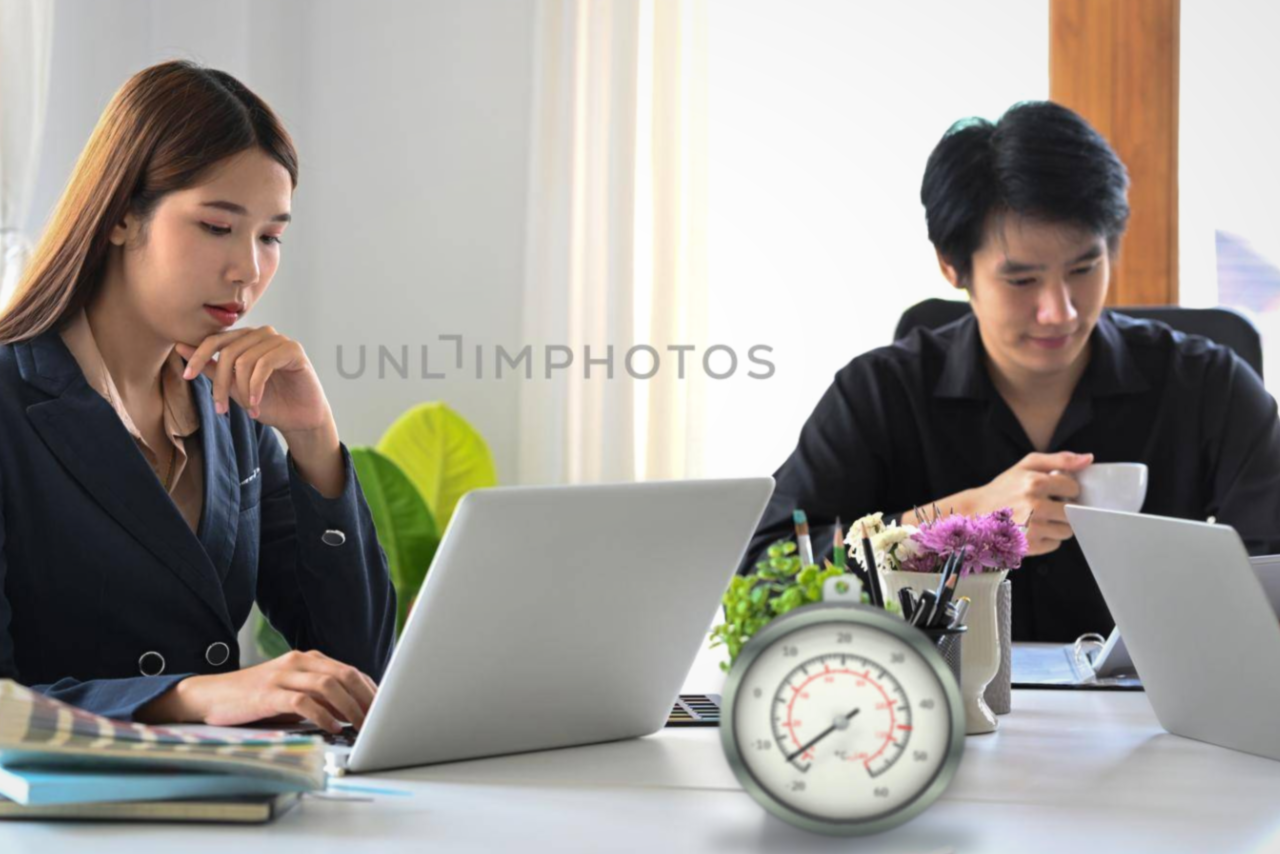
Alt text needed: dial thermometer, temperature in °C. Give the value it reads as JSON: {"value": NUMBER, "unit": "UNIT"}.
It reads {"value": -15, "unit": "°C"}
